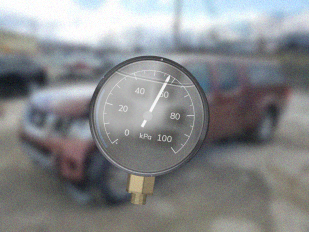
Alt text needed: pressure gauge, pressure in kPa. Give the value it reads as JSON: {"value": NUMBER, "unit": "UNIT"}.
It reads {"value": 57.5, "unit": "kPa"}
